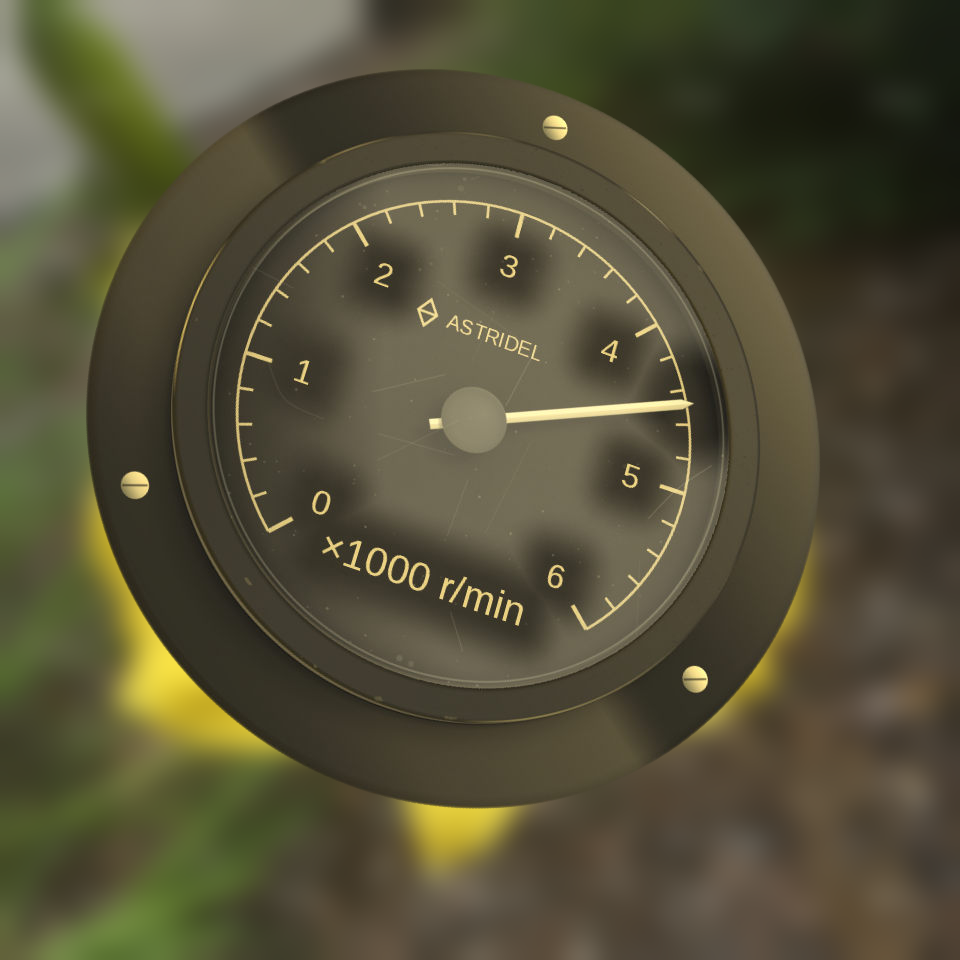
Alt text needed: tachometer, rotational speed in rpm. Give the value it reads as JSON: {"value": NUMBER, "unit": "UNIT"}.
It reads {"value": 4500, "unit": "rpm"}
